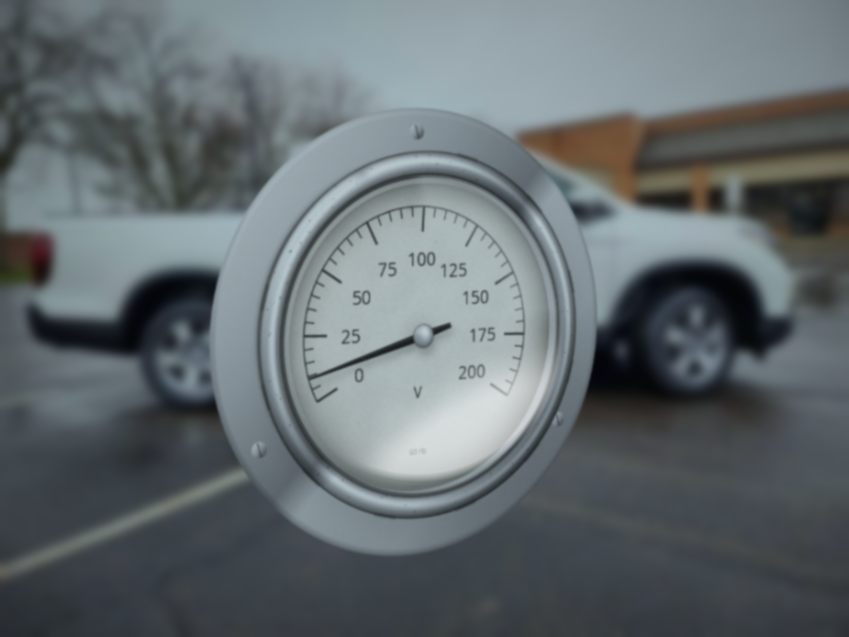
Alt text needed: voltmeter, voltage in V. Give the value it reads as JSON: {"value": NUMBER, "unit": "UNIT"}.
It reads {"value": 10, "unit": "V"}
